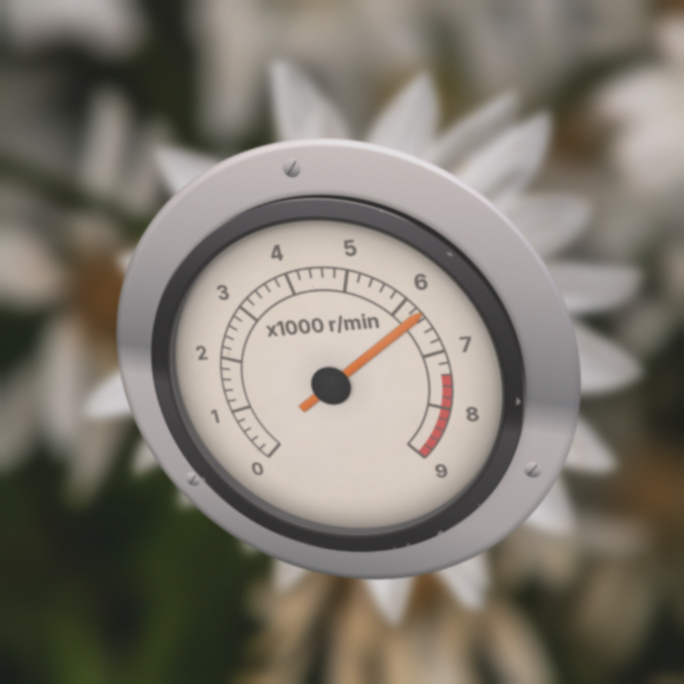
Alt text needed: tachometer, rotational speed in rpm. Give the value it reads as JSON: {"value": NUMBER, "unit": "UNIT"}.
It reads {"value": 6300, "unit": "rpm"}
